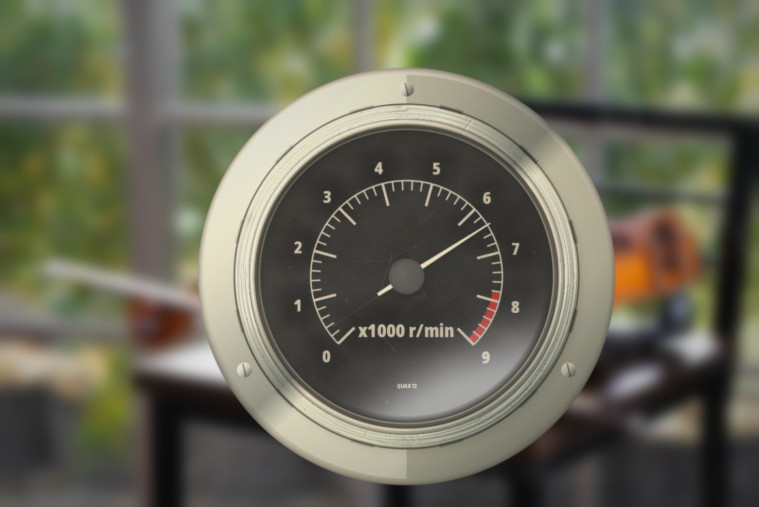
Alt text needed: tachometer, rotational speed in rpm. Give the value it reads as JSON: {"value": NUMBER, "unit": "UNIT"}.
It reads {"value": 6400, "unit": "rpm"}
